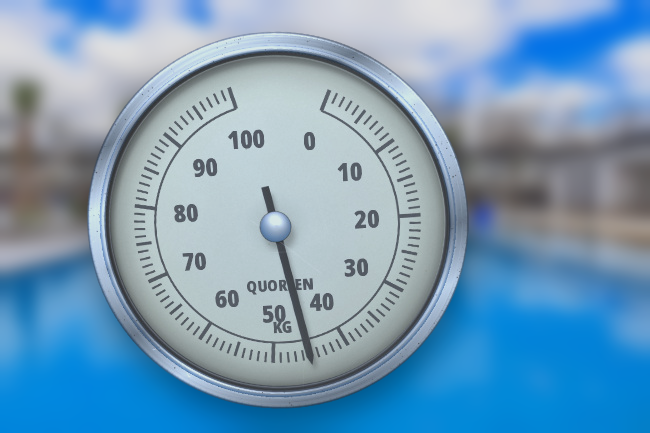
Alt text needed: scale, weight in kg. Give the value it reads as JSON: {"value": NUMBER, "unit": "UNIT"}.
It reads {"value": 45, "unit": "kg"}
